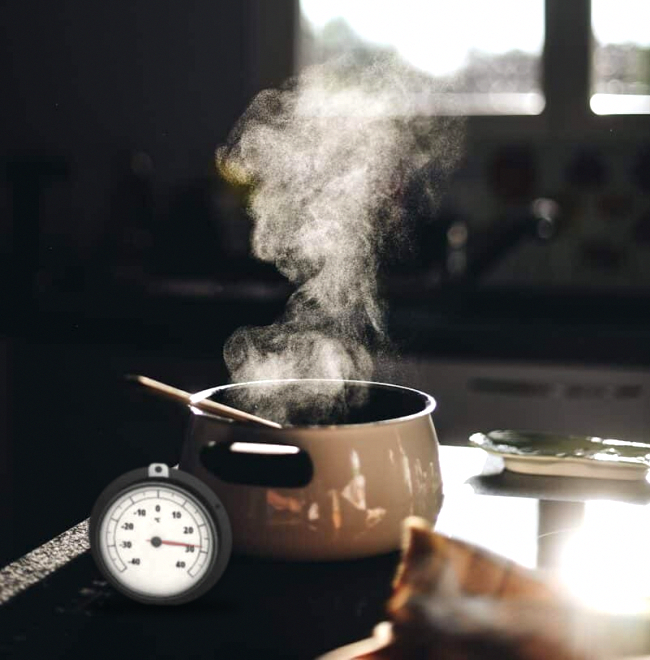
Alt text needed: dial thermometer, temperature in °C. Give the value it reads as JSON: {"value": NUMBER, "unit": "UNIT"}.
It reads {"value": 27.5, "unit": "°C"}
